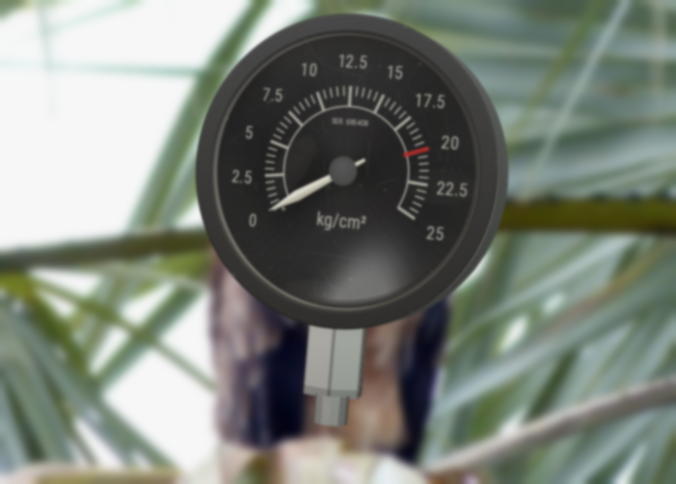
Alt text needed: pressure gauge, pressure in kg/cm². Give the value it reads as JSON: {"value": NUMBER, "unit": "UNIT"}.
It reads {"value": 0, "unit": "kg/cm²"}
